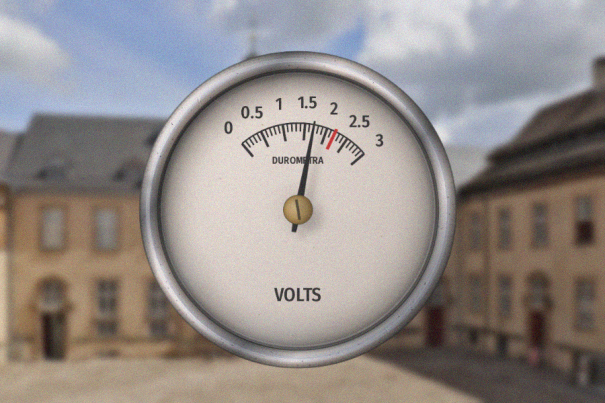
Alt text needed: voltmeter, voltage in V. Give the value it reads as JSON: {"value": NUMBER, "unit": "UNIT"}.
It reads {"value": 1.7, "unit": "V"}
